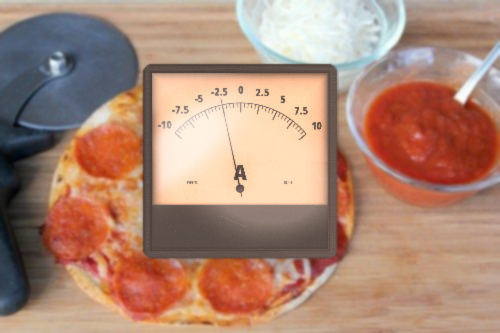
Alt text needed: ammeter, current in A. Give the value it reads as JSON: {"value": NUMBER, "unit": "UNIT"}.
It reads {"value": -2.5, "unit": "A"}
